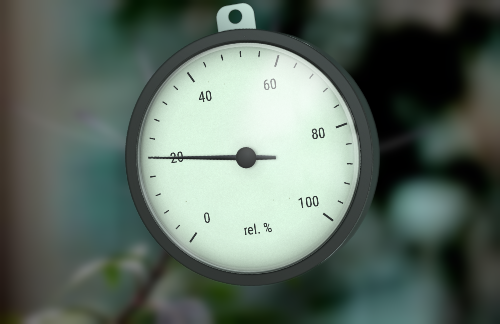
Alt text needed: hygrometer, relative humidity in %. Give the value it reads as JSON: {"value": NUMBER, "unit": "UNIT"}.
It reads {"value": 20, "unit": "%"}
